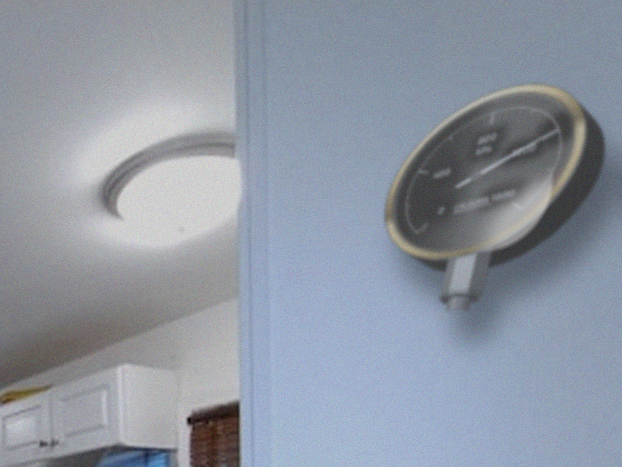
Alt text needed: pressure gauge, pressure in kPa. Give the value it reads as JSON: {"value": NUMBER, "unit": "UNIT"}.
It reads {"value": 1200, "unit": "kPa"}
